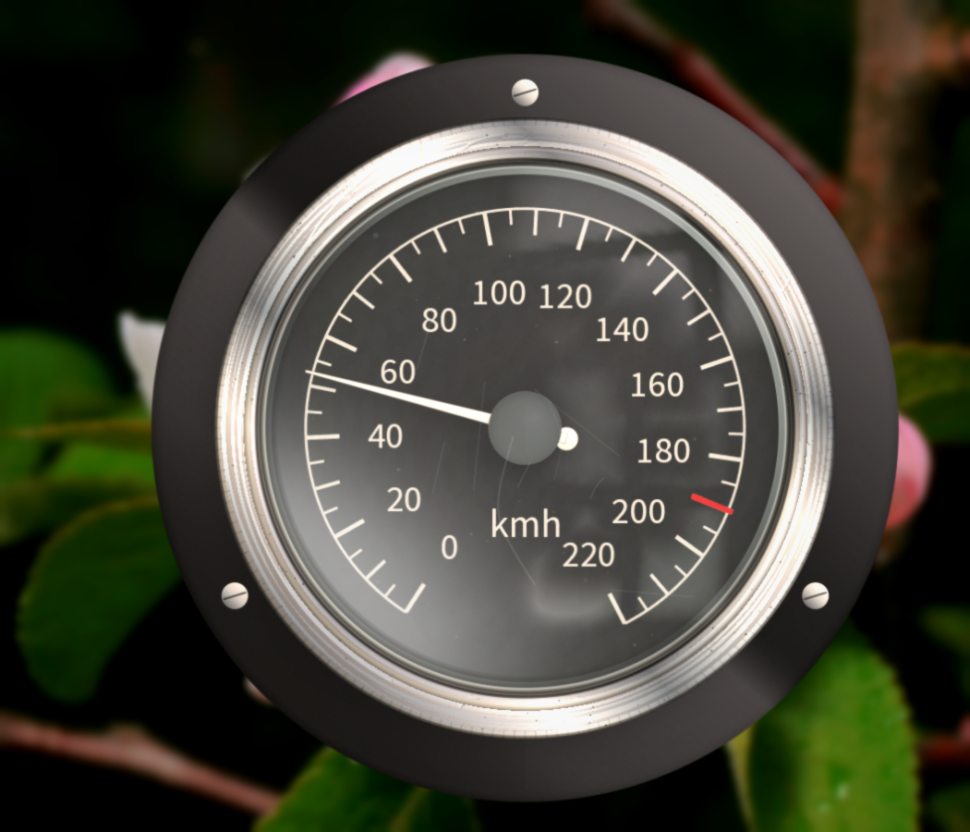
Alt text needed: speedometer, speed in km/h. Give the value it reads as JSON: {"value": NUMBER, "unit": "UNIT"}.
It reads {"value": 52.5, "unit": "km/h"}
